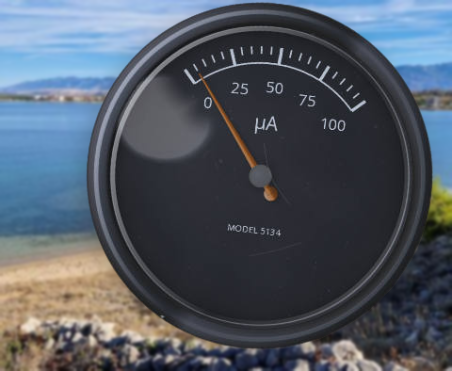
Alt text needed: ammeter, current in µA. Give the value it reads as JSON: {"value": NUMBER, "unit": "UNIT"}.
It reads {"value": 5, "unit": "µA"}
